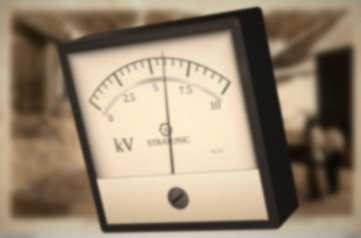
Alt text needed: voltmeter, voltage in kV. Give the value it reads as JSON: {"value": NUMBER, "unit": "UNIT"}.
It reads {"value": 6, "unit": "kV"}
